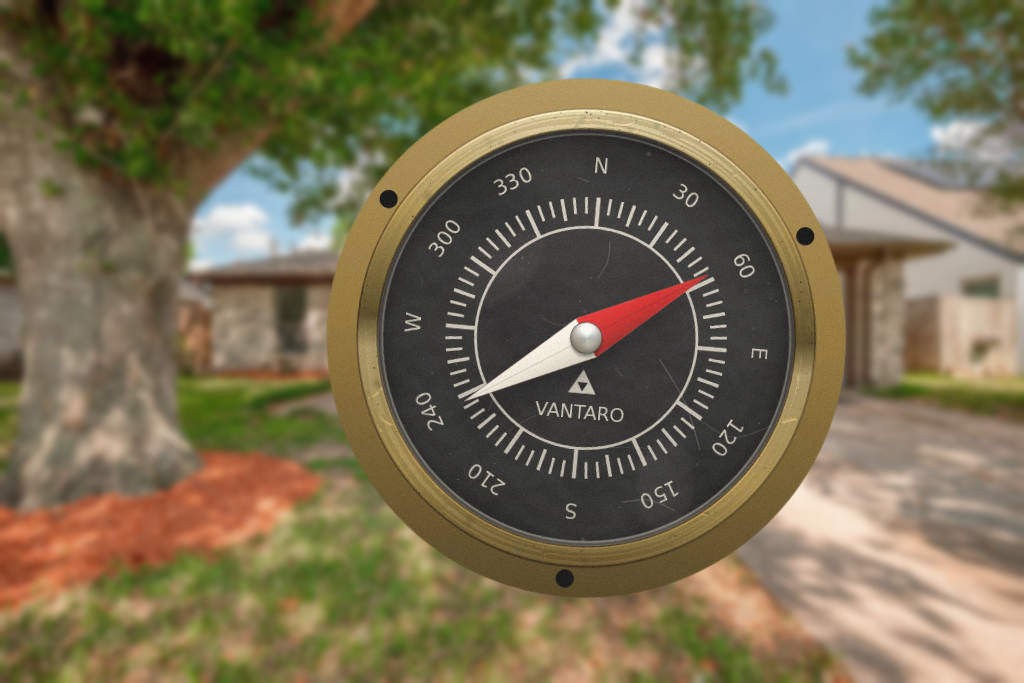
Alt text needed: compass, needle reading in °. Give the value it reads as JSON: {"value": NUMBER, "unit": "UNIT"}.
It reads {"value": 57.5, "unit": "°"}
